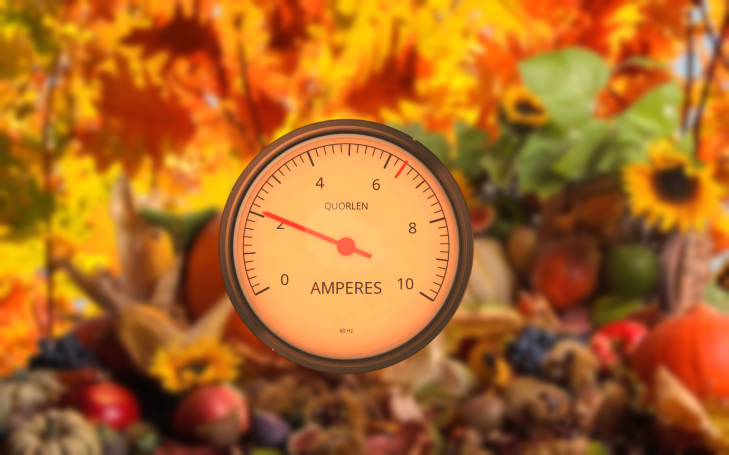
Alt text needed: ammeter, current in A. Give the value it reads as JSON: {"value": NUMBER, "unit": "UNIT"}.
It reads {"value": 2.1, "unit": "A"}
